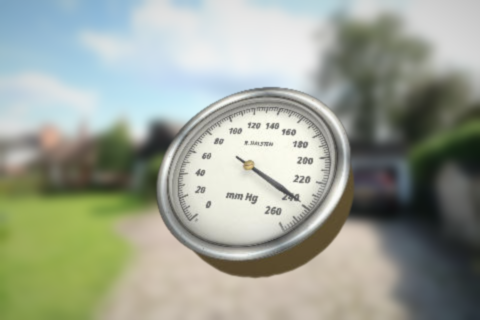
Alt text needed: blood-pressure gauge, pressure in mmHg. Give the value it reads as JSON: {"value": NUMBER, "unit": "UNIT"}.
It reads {"value": 240, "unit": "mmHg"}
